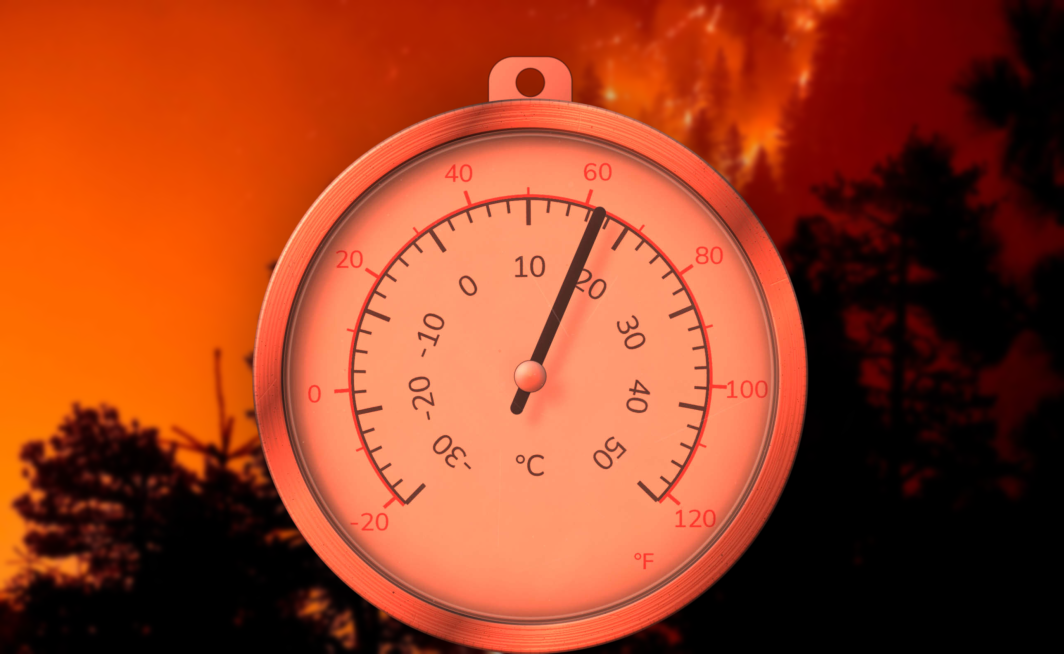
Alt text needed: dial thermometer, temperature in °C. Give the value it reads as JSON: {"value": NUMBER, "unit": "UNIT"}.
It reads {"value": 17, "unit": "°C"}
